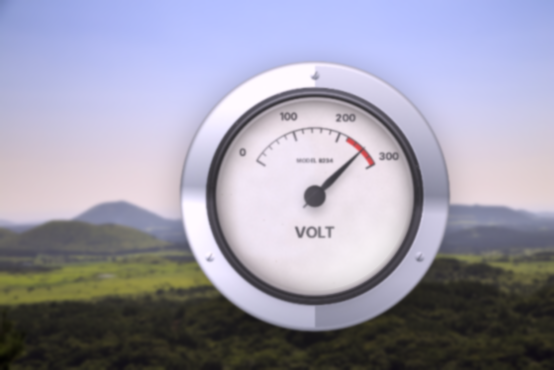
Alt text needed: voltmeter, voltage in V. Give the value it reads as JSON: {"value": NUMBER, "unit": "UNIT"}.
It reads {"value": 260, "unit": "V"}
